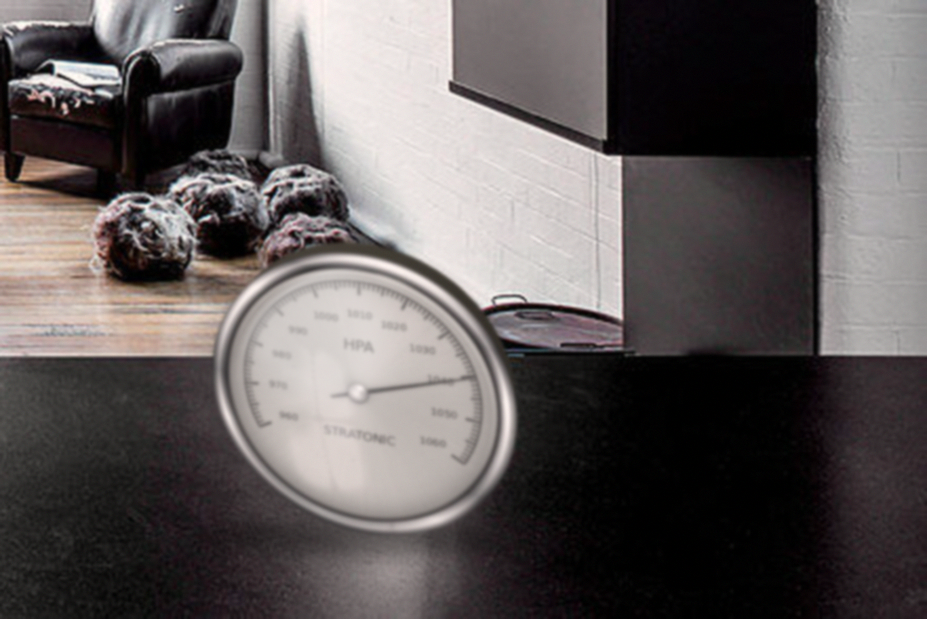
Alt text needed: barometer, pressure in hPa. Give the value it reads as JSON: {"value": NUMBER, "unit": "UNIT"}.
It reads {"value": 1040, "unit": "hPa"}
